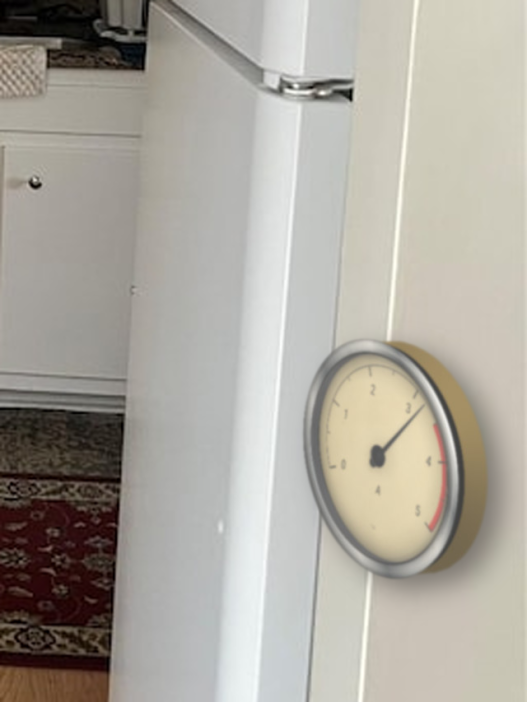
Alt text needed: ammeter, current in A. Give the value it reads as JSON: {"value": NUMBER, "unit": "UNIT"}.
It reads {"value": 3.25, "unit": "A"}
